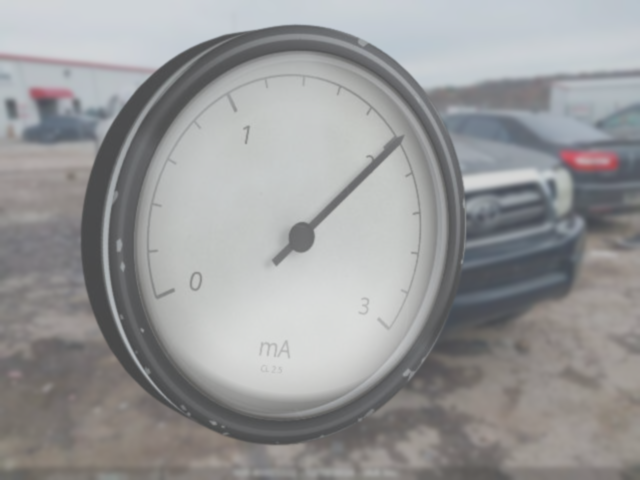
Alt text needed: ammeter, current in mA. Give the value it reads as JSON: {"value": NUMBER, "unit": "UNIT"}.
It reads {"value": 2, "unit": "mA"}
